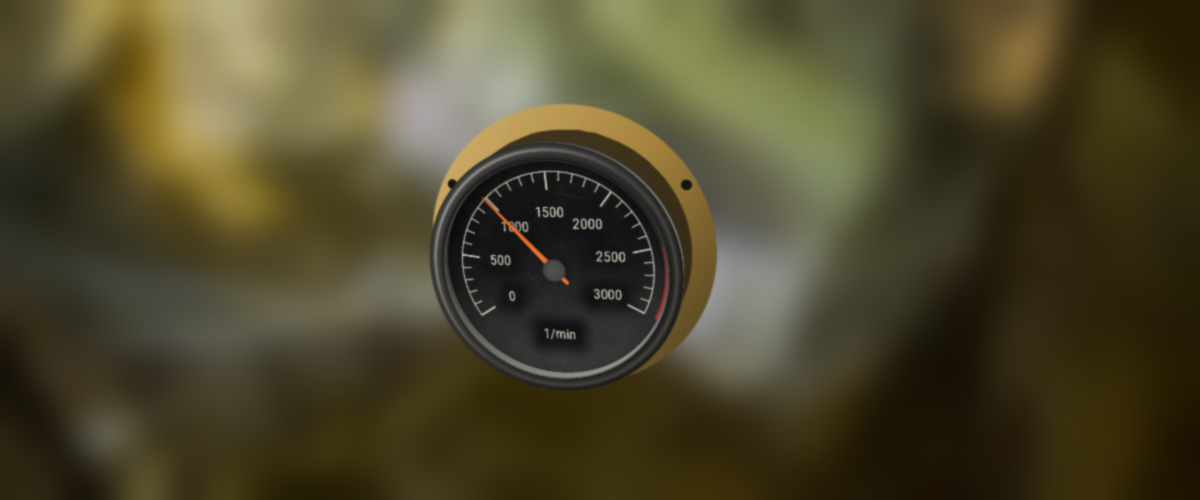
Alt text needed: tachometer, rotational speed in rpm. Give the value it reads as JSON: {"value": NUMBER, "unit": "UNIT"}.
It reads {"value": 1000, "unit": "rpm"}
